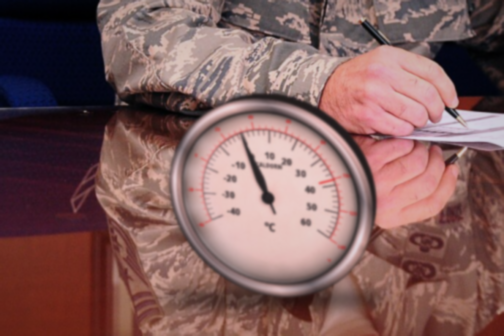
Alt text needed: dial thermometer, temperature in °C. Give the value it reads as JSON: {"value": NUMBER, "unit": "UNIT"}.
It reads {"value": 0, "unit": "°C"}
